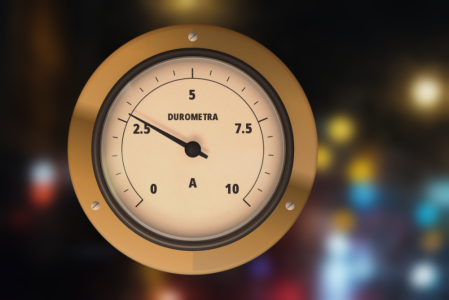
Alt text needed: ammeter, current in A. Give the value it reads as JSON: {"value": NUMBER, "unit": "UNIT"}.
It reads {"value": 2.75, "unit": "A"}
